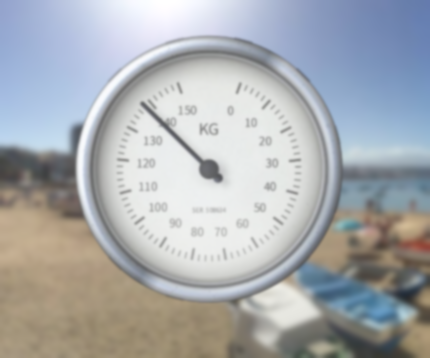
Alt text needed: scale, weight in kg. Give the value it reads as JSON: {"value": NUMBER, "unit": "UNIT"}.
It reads {"value": 138, "unit": "kg"}
